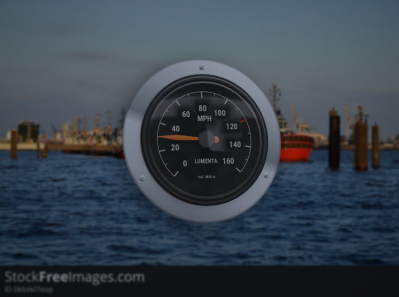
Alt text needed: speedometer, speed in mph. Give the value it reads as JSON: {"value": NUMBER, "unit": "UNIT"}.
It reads {"value": 30, "unit": "mph"}
